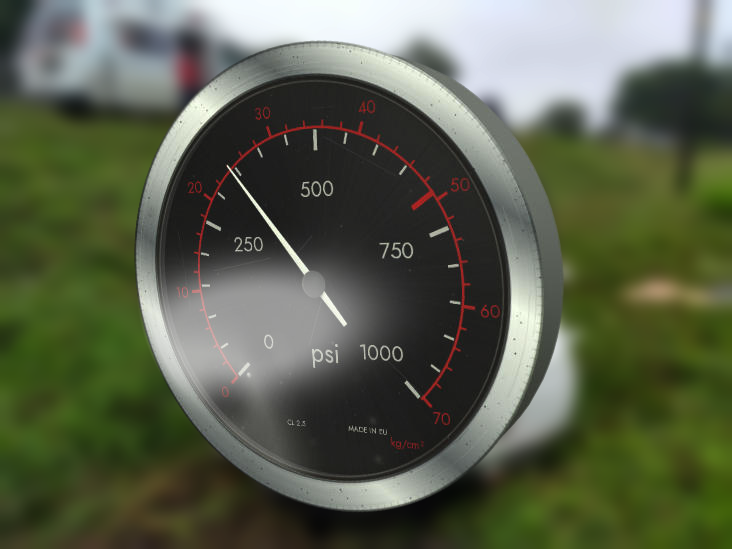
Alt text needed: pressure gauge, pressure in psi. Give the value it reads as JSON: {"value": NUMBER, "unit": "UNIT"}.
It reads {"value": 350, "unit": "psi"}
